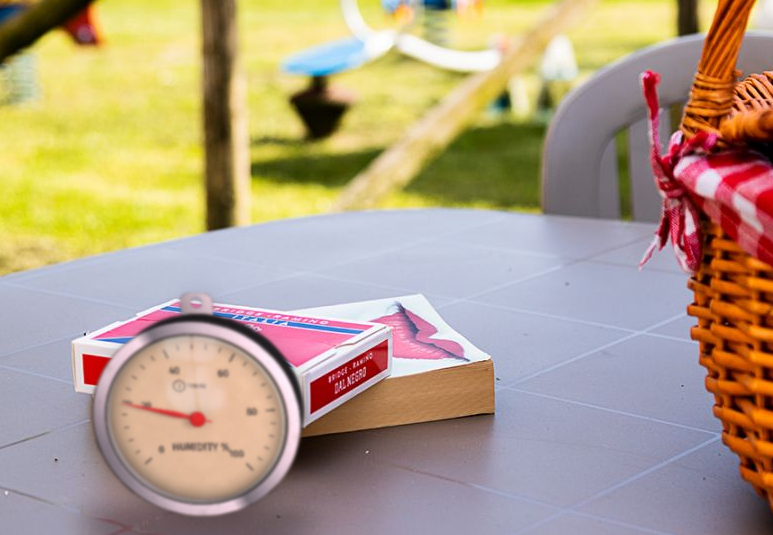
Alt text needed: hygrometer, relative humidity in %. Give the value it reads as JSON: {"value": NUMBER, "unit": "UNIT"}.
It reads {"value": 20, "unit": "%"}
